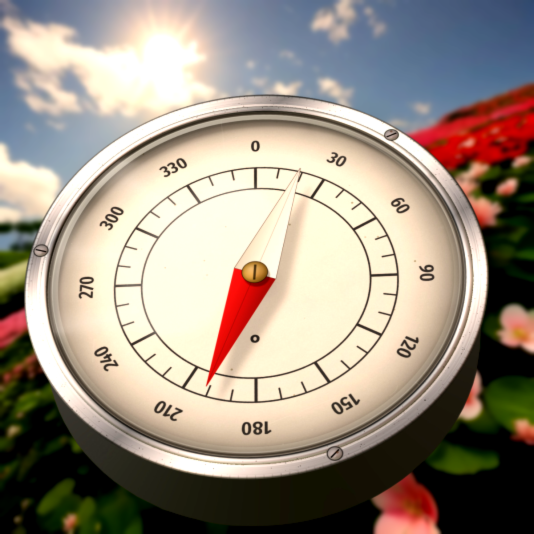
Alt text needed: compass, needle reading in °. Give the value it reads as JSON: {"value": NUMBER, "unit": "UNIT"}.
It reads {"value": 200, "unit": "°"}
